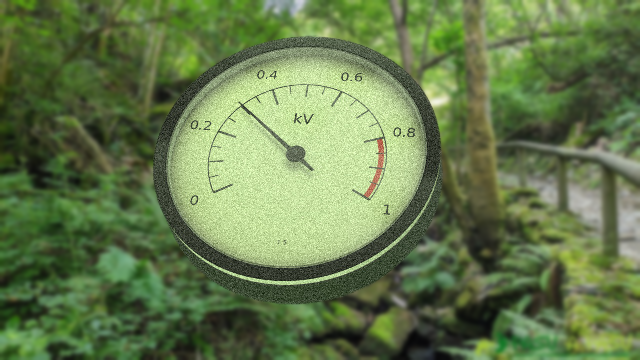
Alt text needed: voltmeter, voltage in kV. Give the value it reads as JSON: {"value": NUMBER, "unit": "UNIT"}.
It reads {"value": 0.3, "unit": "kV"}
